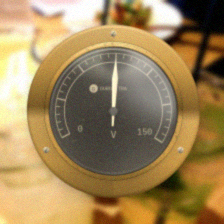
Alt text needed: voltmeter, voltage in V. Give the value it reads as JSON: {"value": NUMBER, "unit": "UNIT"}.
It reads {"value": 75, "unit": "V"}
